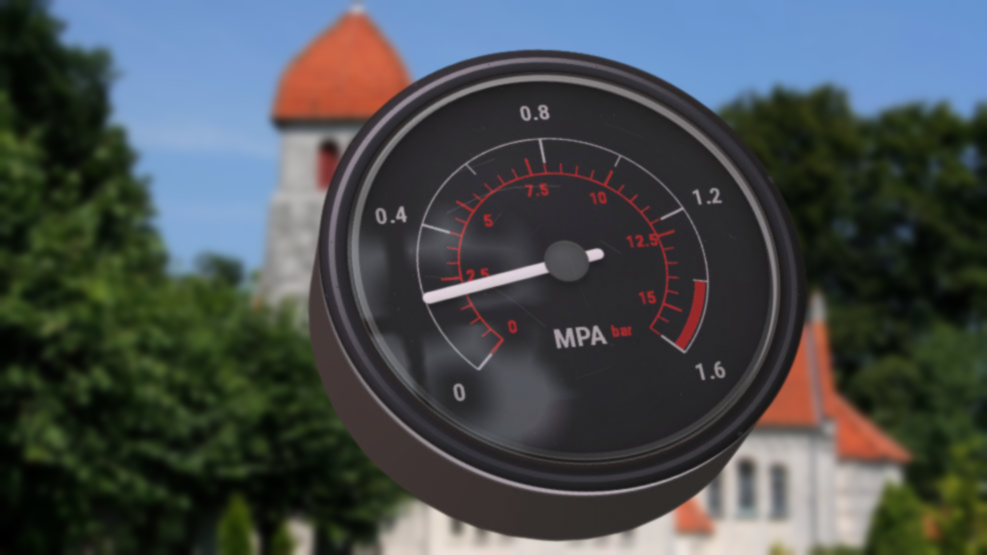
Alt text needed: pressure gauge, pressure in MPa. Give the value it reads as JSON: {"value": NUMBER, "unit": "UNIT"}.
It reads {"value": 0.2, "unit": "MPa"}
